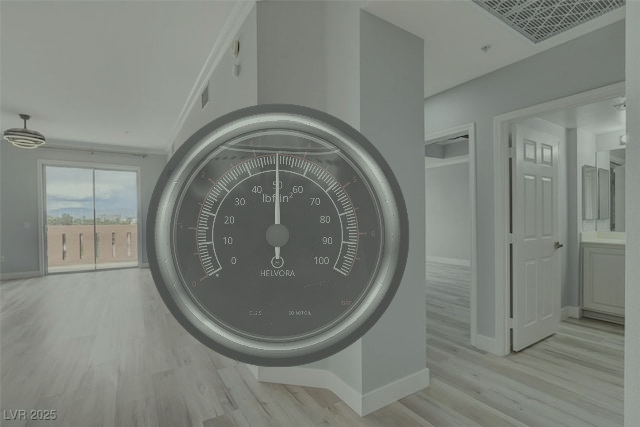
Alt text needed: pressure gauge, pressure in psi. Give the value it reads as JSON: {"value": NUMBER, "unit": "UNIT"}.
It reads {"value": 50, "unit": "psi"}
